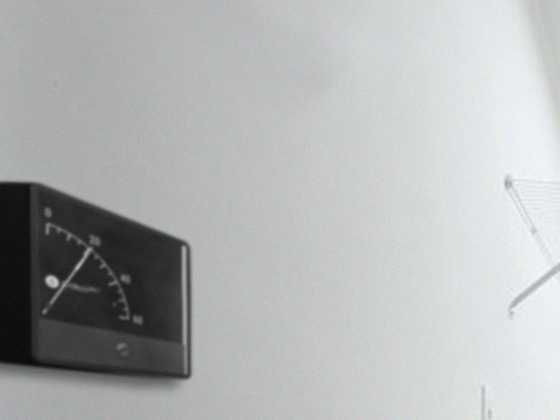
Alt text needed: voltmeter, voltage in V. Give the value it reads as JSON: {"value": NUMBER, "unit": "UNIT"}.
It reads {"value": 20, "unit": "V"}
